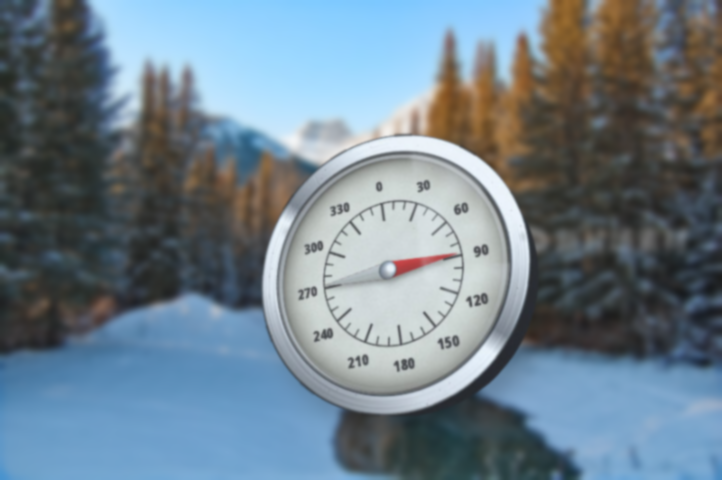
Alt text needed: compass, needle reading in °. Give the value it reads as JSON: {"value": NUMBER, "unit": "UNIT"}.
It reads {"value": 90, "unit": "°"}
